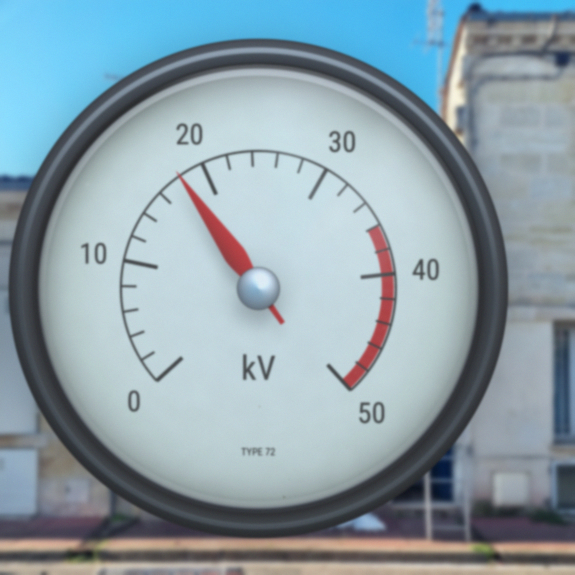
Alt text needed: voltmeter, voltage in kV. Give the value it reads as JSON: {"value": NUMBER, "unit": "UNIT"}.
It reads {"value": 18, "unit": "kV"}
